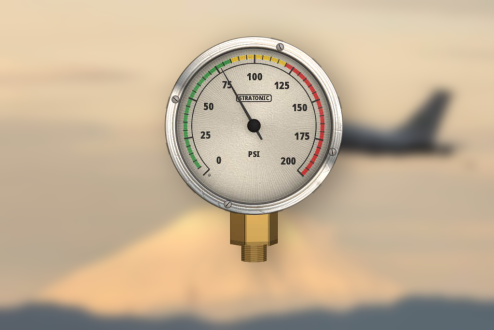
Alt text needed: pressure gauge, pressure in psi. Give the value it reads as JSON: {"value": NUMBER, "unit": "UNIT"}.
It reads {"value": 77.5, "unit": "psi"}
